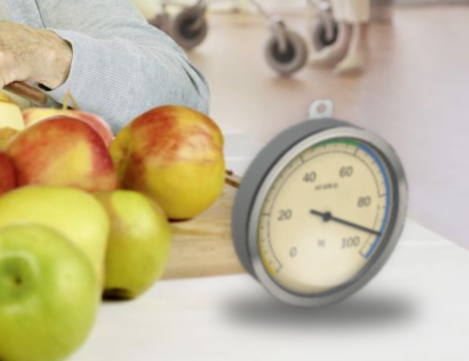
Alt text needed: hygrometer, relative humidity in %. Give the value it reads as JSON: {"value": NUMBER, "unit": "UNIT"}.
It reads {"value": 92, "unit": "%"}
